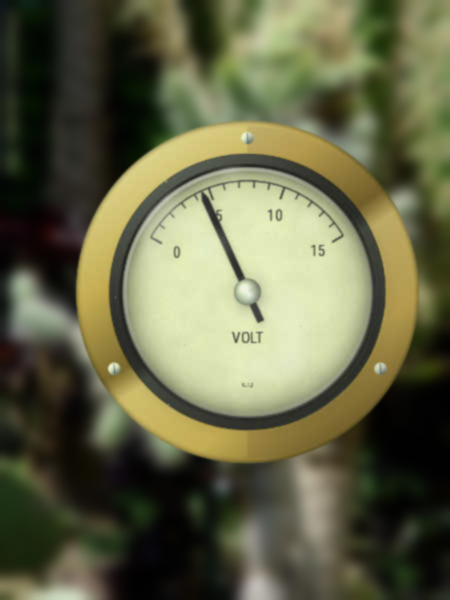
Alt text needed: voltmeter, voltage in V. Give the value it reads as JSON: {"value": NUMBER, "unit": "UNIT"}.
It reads {"value": 4.5, "unit": "V"}
